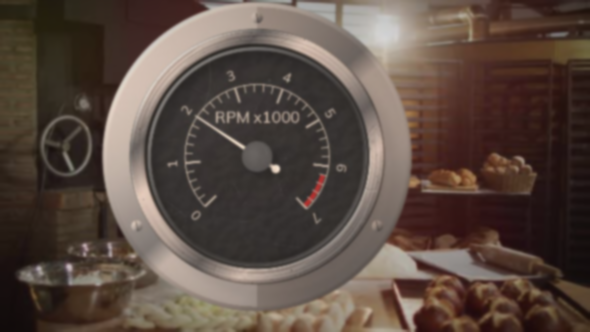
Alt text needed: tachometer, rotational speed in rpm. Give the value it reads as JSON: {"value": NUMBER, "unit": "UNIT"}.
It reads {"value": 2000, "unit": "rpm"}
